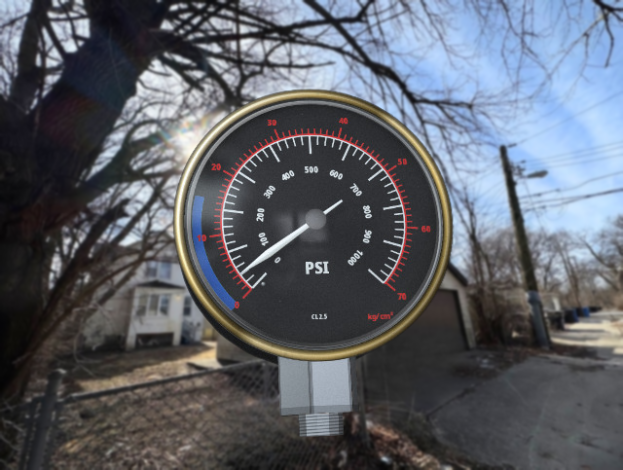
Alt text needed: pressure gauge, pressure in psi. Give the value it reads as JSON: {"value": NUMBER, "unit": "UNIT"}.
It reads {"value": 40, "unit": "psi"}
